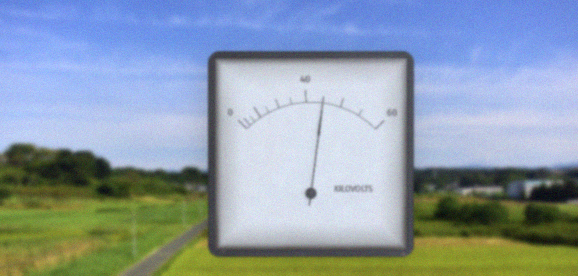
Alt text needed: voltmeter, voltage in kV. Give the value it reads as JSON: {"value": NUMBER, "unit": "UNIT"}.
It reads {"value": 45, "unit": "kV"}
